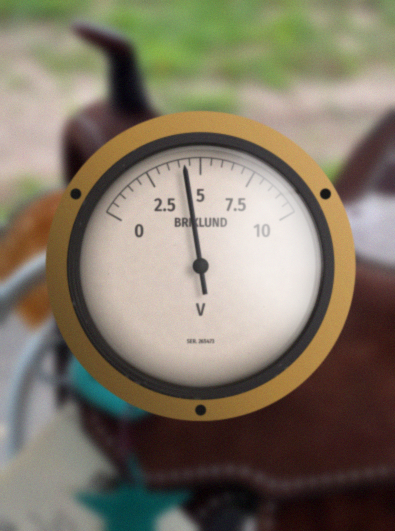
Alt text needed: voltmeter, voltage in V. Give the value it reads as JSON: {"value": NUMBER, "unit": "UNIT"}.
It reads {"value": 4.25, "unit": "V"}
